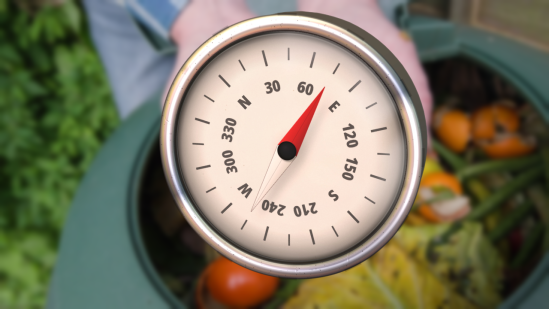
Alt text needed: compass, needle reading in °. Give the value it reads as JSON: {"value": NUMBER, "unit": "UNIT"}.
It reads {"value": 75, "unit": "°"}
